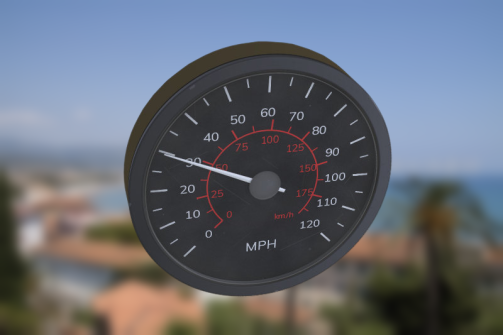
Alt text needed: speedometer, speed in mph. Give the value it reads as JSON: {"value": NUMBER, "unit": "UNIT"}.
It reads {"value": 30, "unit": "mph"}
